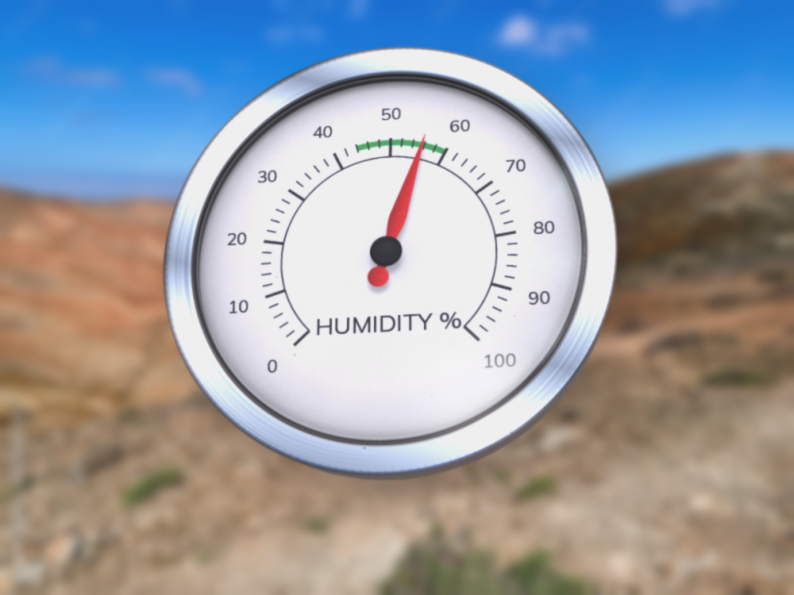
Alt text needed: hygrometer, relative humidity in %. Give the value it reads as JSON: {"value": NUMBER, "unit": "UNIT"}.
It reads {"value": 56, "unit": "%"}
